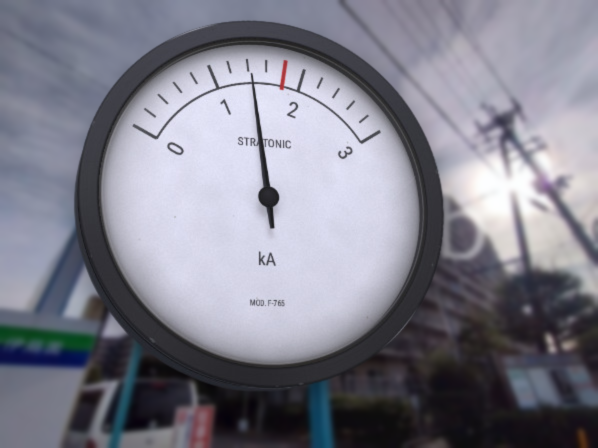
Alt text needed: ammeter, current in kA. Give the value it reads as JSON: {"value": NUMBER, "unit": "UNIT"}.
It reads {"value": 1.4, "unit": "kA"}
